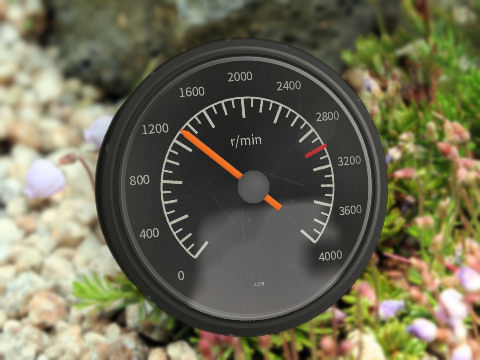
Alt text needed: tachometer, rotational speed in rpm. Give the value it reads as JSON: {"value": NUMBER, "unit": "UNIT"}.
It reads {"value": 1300, "unit": "rpm"}
